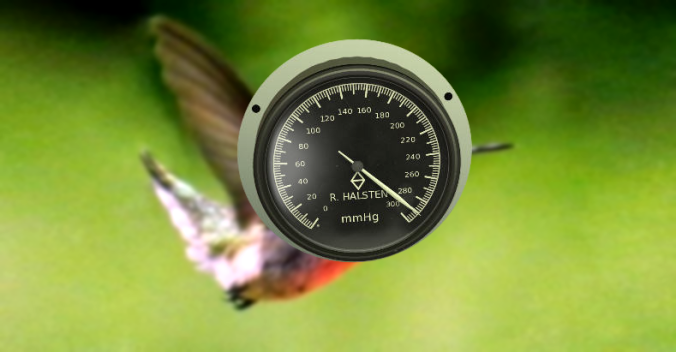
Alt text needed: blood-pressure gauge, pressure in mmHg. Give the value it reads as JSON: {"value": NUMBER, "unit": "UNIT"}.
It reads {"value": 290, "unit": "mmHg"}
